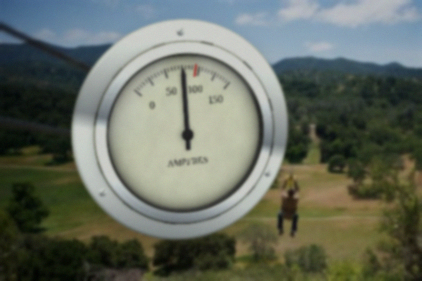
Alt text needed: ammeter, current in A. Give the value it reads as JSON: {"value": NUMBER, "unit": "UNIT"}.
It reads {"value": 75, "unit": "A"}
